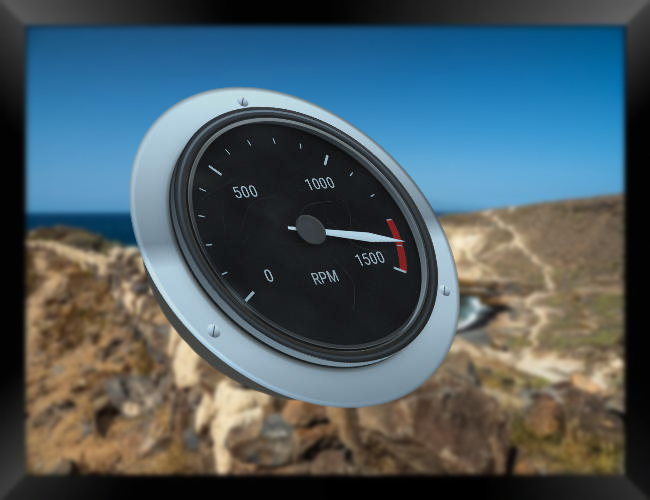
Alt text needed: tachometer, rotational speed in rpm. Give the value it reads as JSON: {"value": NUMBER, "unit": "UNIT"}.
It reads {"value": 1400, "unit": "rpm"}
